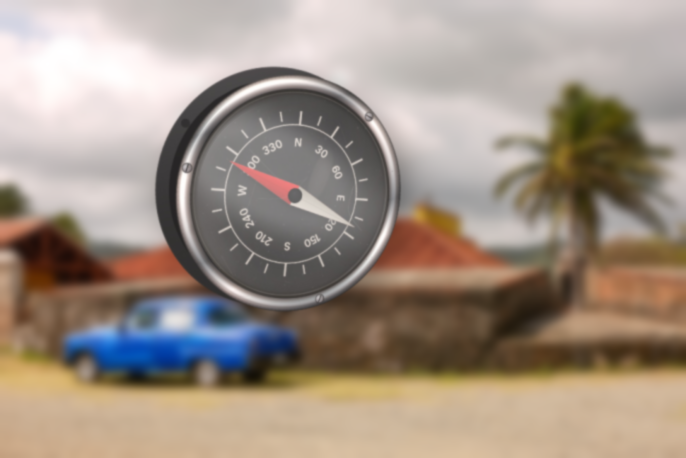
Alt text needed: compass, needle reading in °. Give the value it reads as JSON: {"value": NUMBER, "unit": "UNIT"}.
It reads {"value": 292.5, "unit": "°"}
